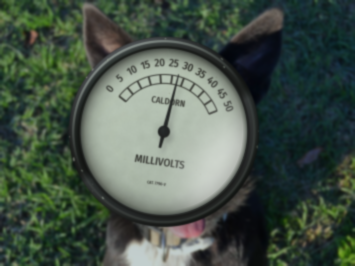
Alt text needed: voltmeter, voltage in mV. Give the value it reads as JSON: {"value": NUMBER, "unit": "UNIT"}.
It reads {"value": 27.5, "unit": "mV"}
